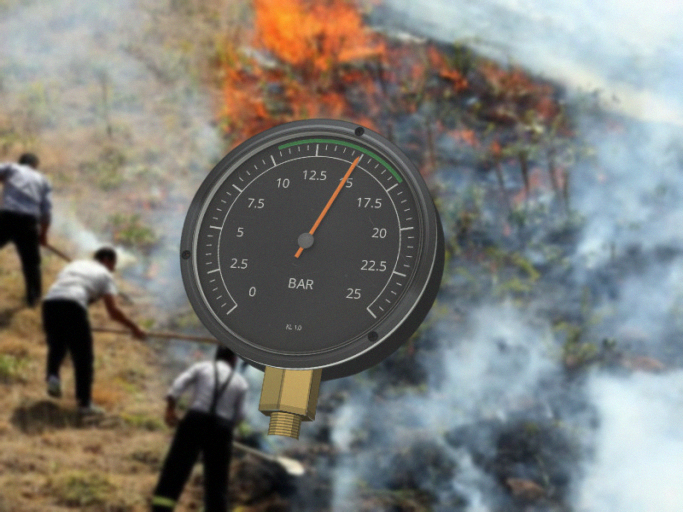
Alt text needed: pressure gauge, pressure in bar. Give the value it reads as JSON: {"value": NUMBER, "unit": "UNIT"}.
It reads {"value": 15, "unit": "bar"}
